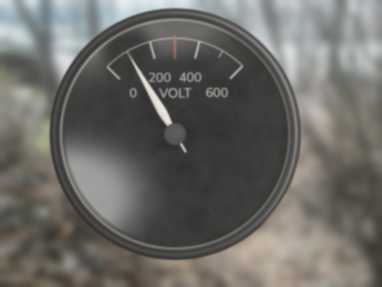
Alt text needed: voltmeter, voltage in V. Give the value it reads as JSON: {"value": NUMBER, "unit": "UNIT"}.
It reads {"value": 100, "unit": "V"}
